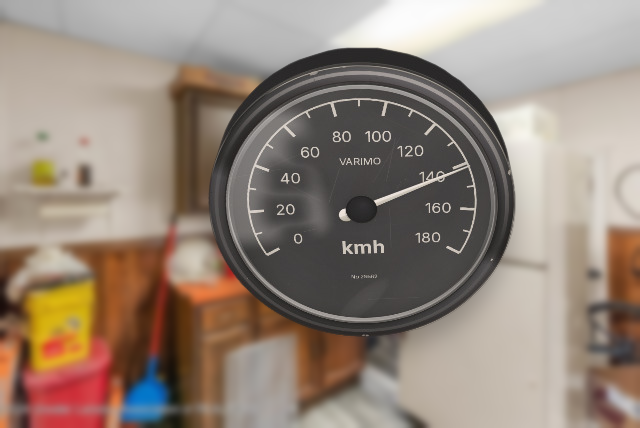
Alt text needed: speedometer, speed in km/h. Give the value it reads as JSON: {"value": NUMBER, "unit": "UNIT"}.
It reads {"value": 140, "unit": "km/h"}
